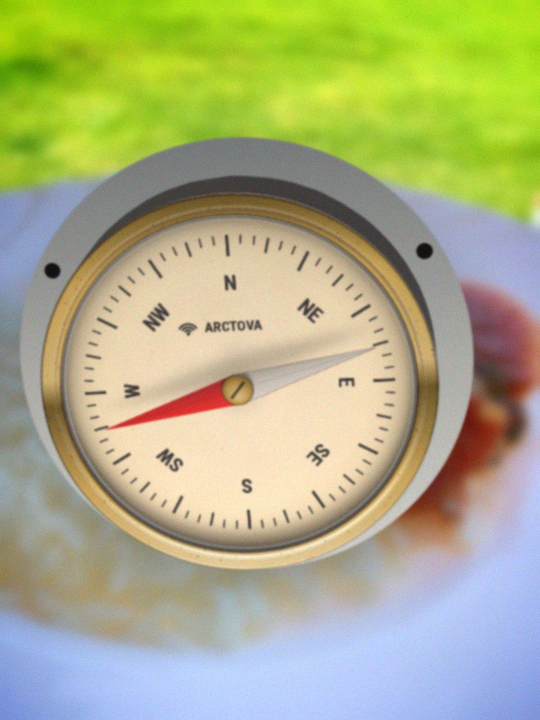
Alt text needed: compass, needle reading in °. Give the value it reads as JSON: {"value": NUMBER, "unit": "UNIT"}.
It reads {"value": 255, "unit": "°"}
